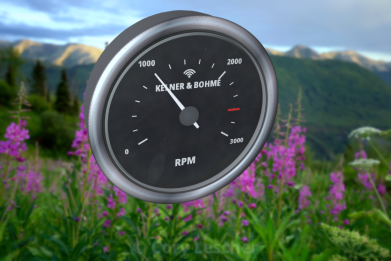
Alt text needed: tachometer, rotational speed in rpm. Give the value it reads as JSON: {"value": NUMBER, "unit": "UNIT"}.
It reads {"value": 1000, "unit": "rpm"}
